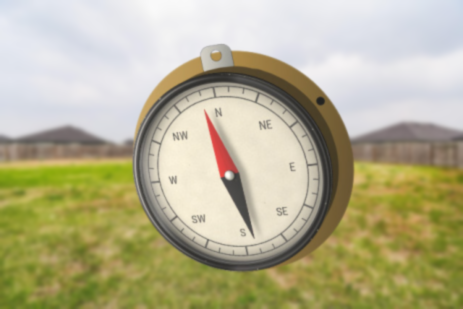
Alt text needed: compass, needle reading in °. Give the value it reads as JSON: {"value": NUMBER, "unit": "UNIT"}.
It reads {"value": 350, "unit": "°"}
